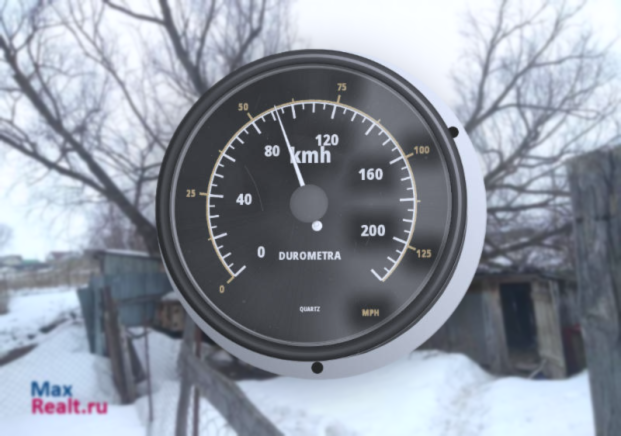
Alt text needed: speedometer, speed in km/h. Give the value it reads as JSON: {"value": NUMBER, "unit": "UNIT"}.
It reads {"value": 92.5, "unit": "km/h"}
